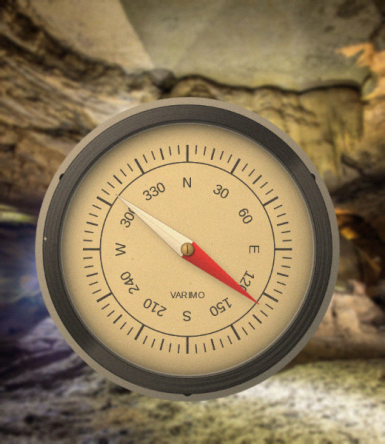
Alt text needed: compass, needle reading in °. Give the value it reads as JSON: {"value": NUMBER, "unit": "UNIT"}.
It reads {"value": 127.5, "unit": "°"}
